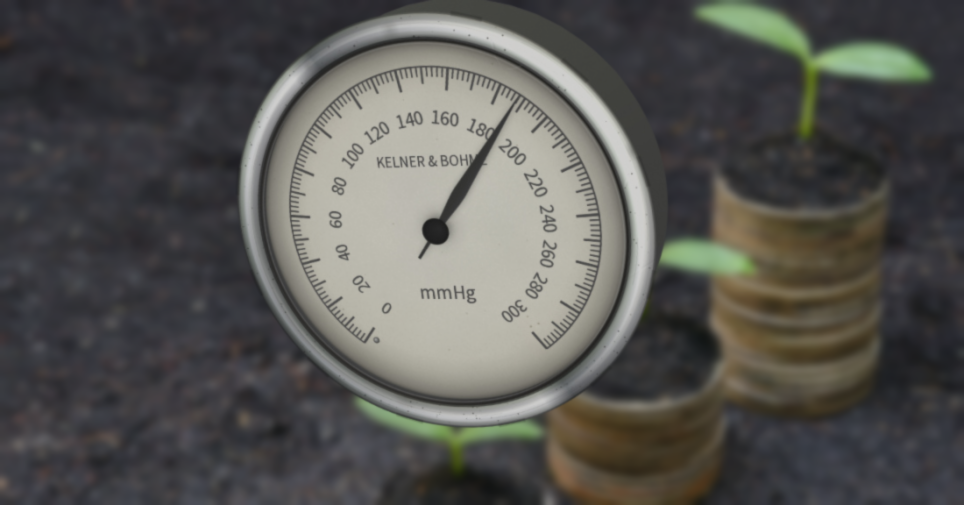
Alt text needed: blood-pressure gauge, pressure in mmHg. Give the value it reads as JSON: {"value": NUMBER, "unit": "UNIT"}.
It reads {"value": 188, "unit": "mmHg"}
